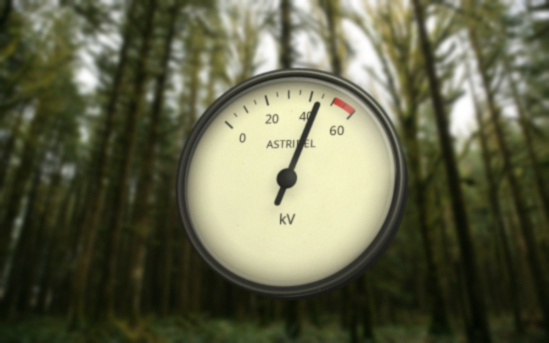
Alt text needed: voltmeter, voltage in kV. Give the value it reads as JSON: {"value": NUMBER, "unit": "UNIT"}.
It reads {"value": 45, "unit": "kV"}
